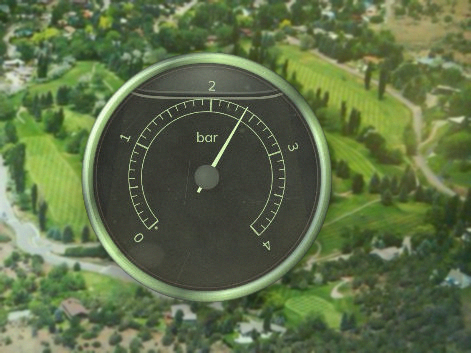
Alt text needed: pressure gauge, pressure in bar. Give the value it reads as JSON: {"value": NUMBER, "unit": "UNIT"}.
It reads {"value": 2.4, "unit": "bar"}
